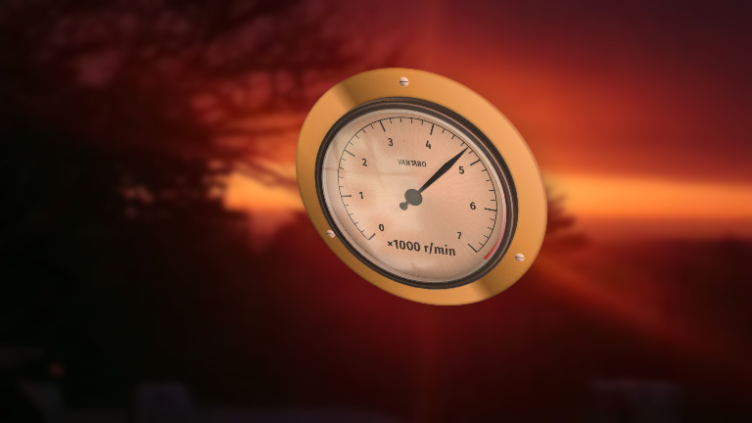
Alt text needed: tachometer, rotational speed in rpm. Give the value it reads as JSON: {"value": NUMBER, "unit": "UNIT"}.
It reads {"value": 4700, "unit": "rpm"}
